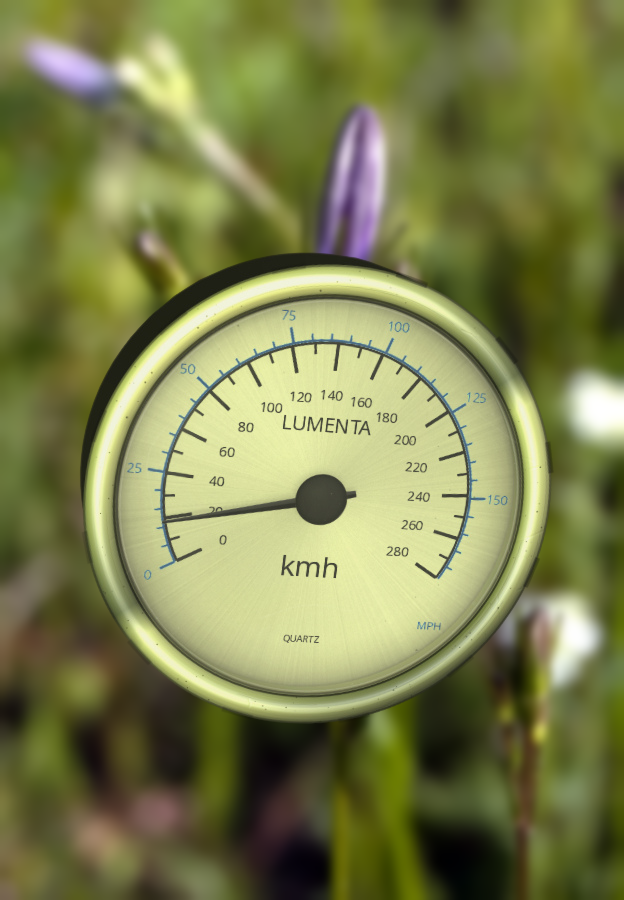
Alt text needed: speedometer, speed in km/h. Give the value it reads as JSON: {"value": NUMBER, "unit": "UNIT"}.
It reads {"value": 20, "unit": "km/h"}
